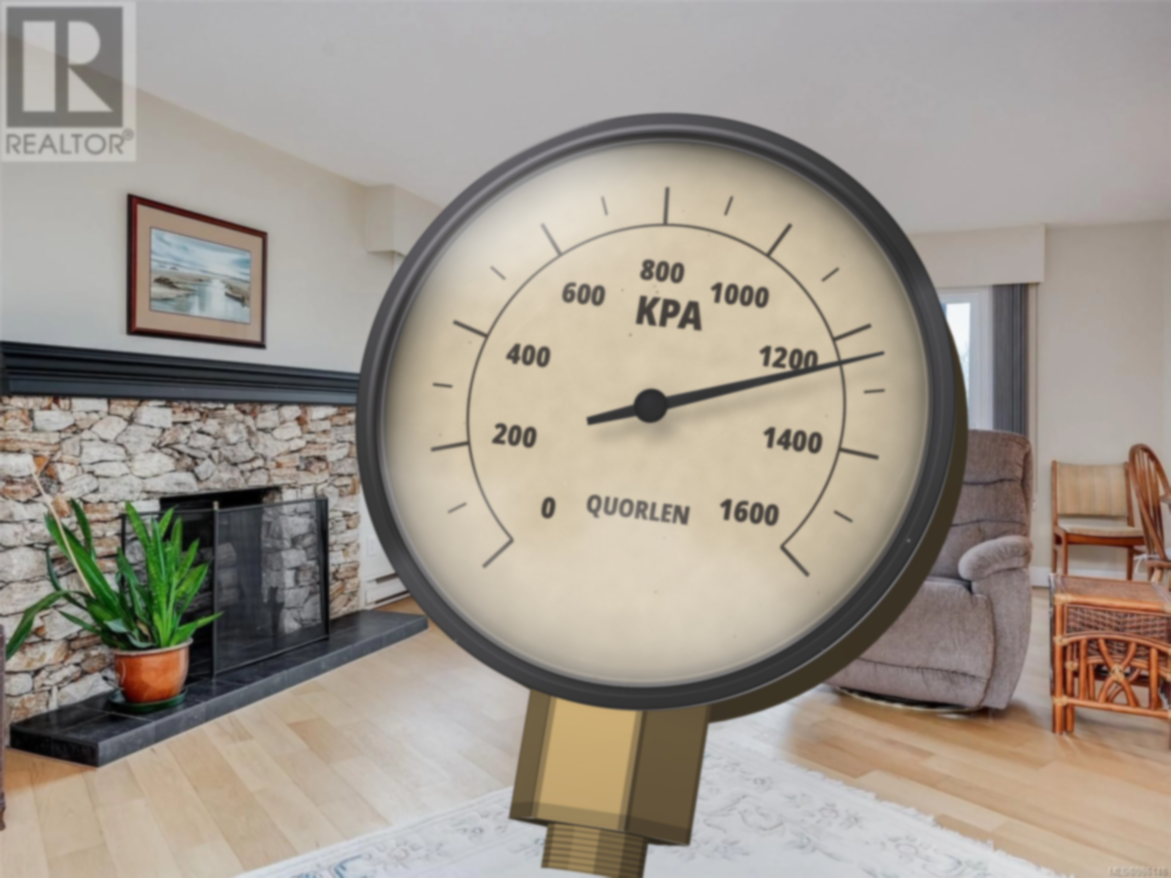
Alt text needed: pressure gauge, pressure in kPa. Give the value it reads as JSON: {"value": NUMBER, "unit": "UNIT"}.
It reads {"value": 1250, "unit": "kPa"}
